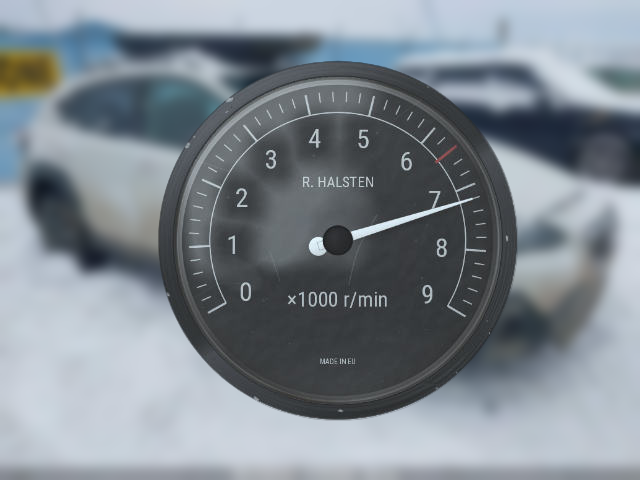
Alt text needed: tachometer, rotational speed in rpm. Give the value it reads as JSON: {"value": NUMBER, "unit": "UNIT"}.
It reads {"value": 7200, "unit": "rpm"}
